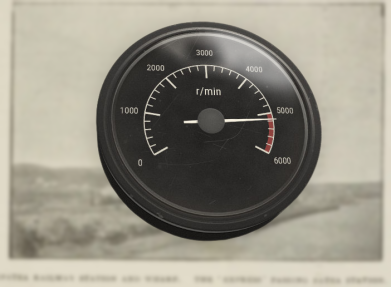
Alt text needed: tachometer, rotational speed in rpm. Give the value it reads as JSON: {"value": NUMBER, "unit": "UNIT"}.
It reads {"value": 5200, "unit": "rpm"}
